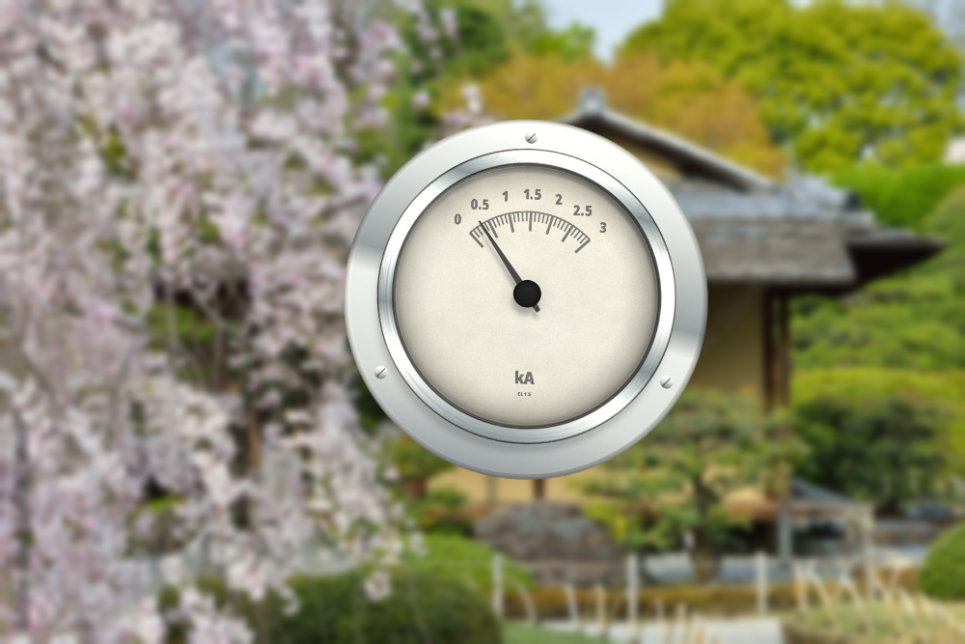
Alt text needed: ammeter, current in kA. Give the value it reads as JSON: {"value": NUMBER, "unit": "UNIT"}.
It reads {"value": 0.3, "unit": "kA"}
